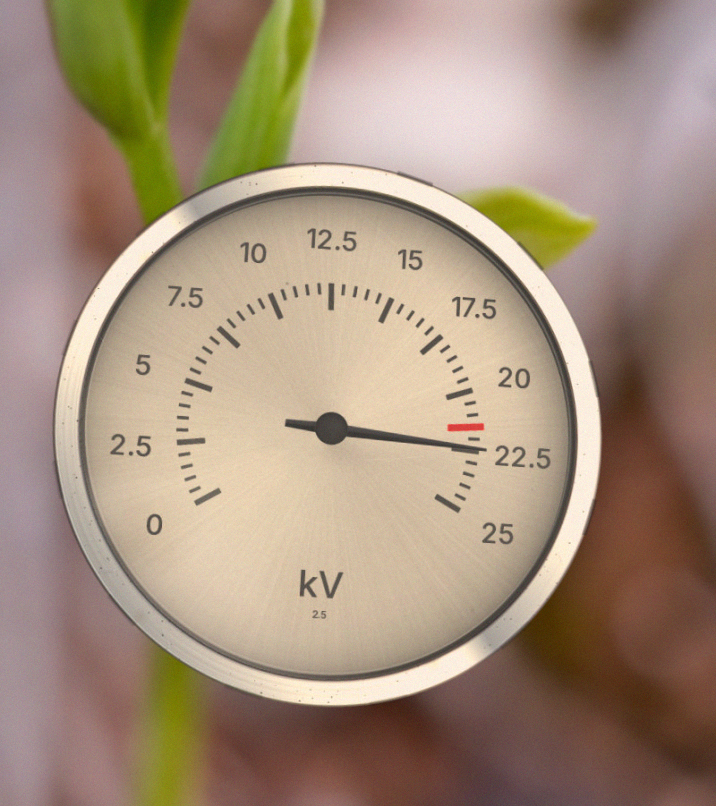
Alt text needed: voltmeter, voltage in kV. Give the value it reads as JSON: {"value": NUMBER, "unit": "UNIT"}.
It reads {"value": 22.5, "unit": "kV"}
